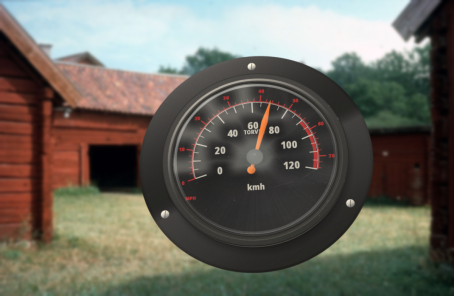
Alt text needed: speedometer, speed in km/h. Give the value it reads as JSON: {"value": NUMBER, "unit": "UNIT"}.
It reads {"value": 70, "unit": "km/h"}
